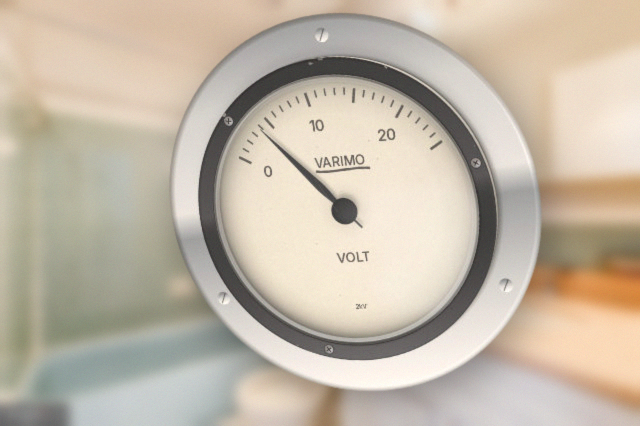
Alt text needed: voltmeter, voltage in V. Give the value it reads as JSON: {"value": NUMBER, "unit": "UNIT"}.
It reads {"value": 4, "unit": "V"}
